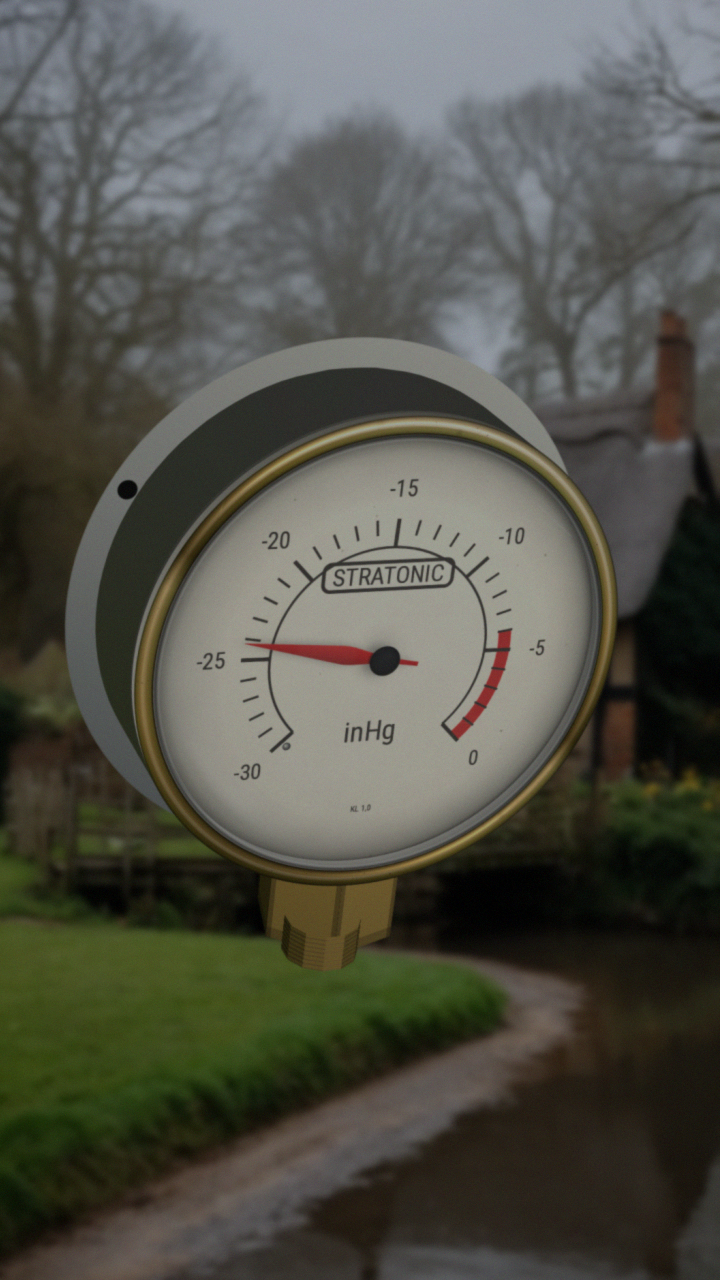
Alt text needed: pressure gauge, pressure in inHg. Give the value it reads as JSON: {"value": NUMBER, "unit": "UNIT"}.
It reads {"value": -24, "unit": "inHg"}
